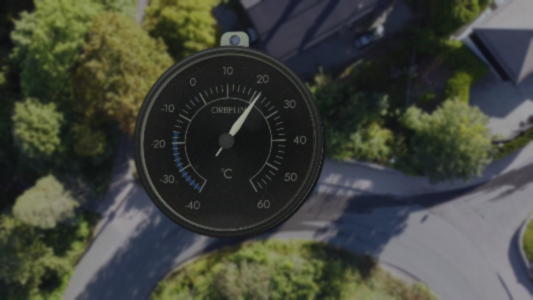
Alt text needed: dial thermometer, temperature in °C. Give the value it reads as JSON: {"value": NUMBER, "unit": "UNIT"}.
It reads {"value": 22, "unit": "°C"}
